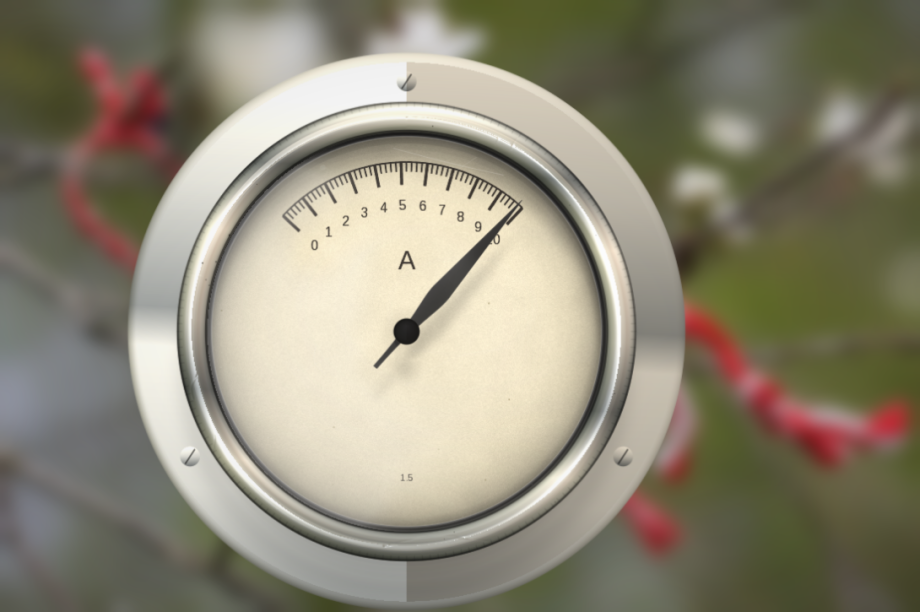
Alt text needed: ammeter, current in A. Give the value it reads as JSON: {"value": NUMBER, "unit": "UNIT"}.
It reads {"value": 9.8, "unit": "A"}
